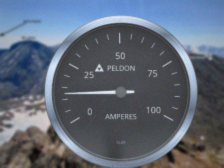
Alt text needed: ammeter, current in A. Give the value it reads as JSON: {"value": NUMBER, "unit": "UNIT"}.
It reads {"value": 12.5, "unit": "A"}
